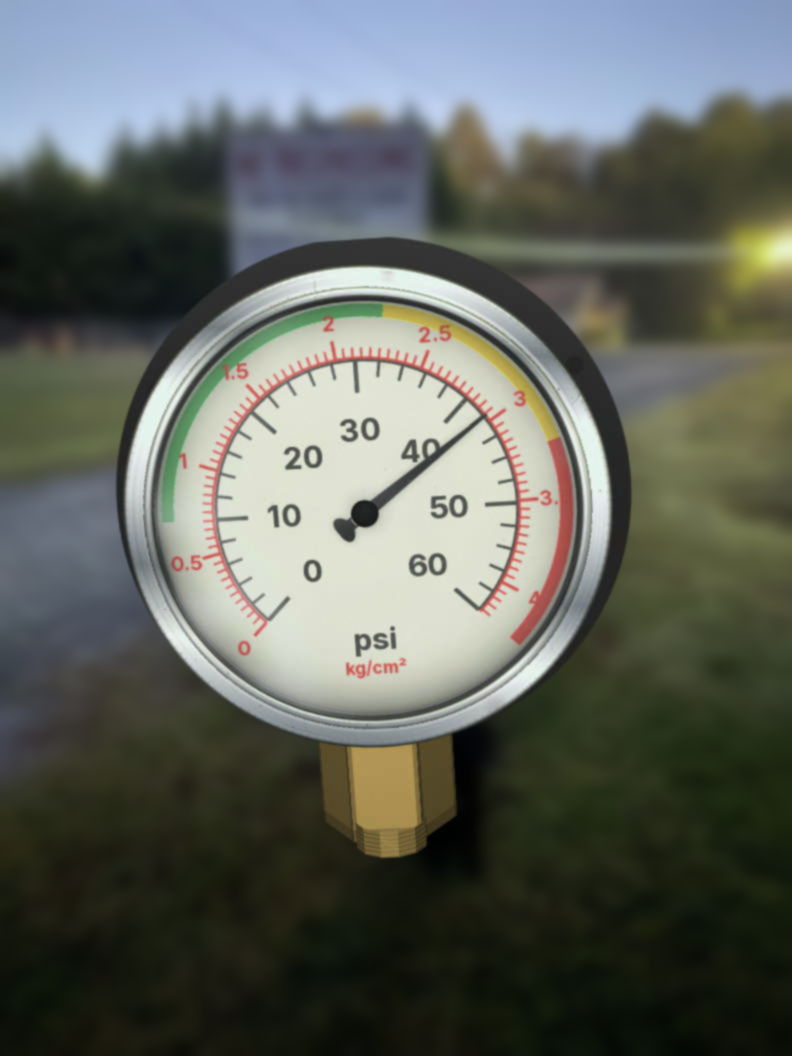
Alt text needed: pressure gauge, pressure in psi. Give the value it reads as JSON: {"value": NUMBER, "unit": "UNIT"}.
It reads {"value": 42, "unit": "psi"}
